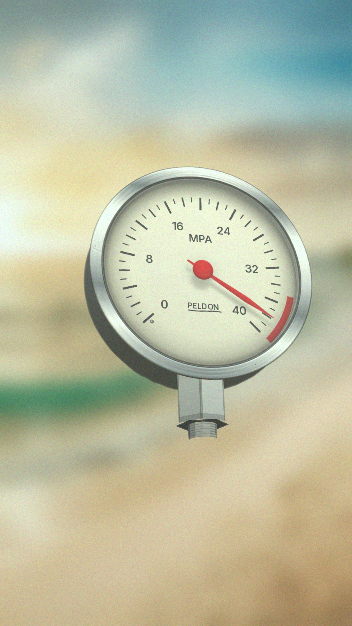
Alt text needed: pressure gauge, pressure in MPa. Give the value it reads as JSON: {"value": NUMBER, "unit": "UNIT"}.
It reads {"value": 38, "unit": "MPa"}
